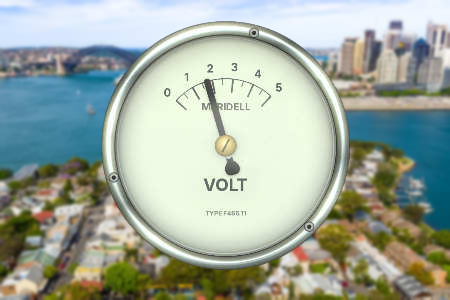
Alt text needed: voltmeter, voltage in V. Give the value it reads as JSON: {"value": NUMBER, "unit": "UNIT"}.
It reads {"value": 1.75, "unit": "V"}
